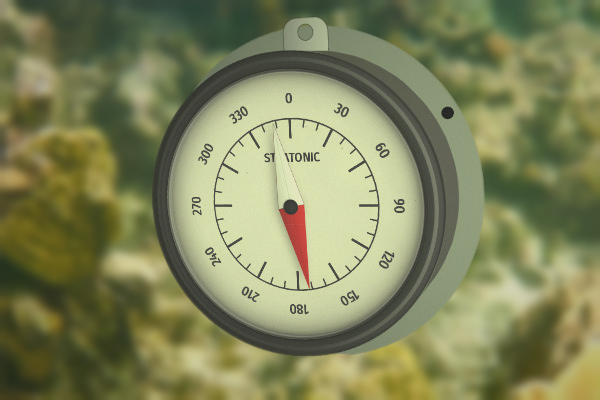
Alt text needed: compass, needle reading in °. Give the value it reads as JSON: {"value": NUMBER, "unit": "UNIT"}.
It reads {"value": 170, "unit": "°"}
